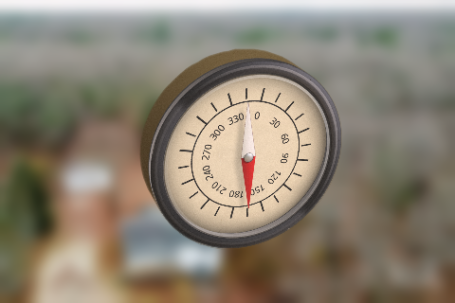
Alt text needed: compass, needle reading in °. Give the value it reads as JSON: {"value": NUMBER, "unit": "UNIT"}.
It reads {"value": 165, "unit": "°"}
